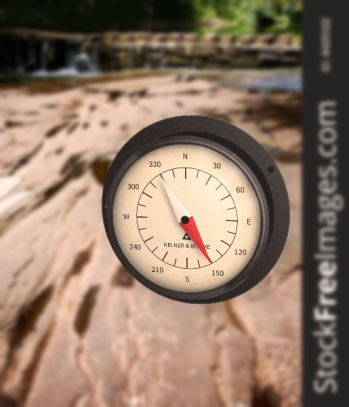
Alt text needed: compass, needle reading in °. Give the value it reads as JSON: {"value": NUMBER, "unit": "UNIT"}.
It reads {"value": 150, "unit": "°"}
